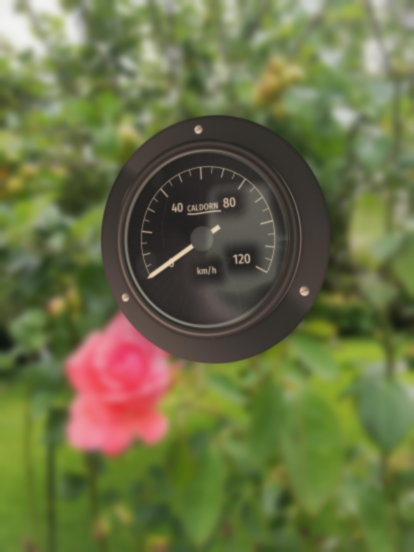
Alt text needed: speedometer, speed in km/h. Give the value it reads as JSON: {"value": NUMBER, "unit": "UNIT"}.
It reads {"value": 0, "unit": "km/h"}
